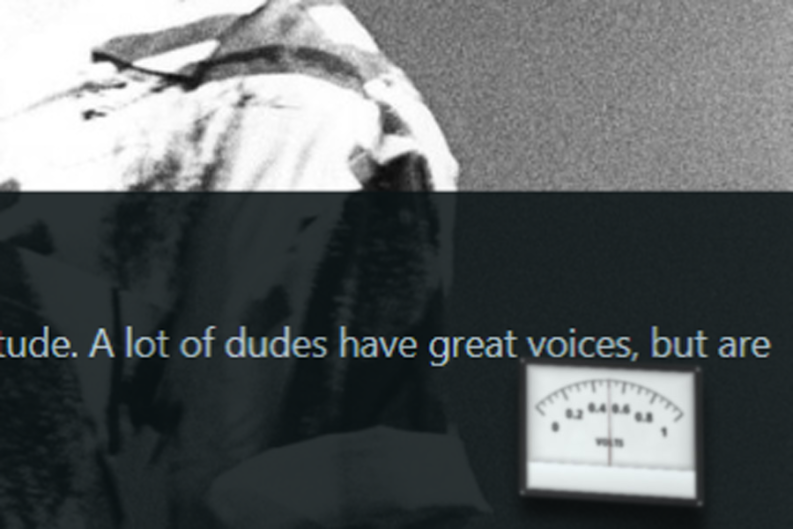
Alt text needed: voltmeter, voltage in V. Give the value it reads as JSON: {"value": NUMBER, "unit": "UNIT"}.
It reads {"value": 0.5, "unit": "V"}
